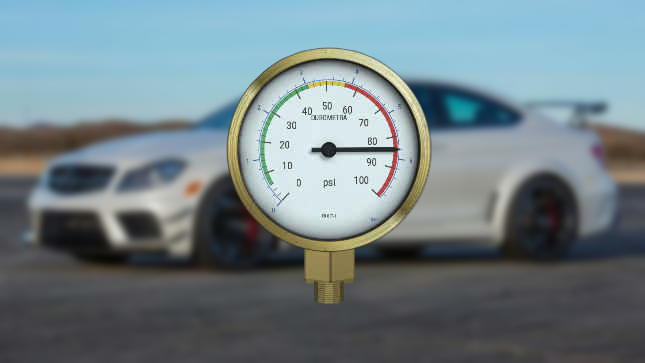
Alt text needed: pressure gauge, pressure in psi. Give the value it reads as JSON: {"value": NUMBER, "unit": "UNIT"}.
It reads {"value": 84, "unit": "psi"}
